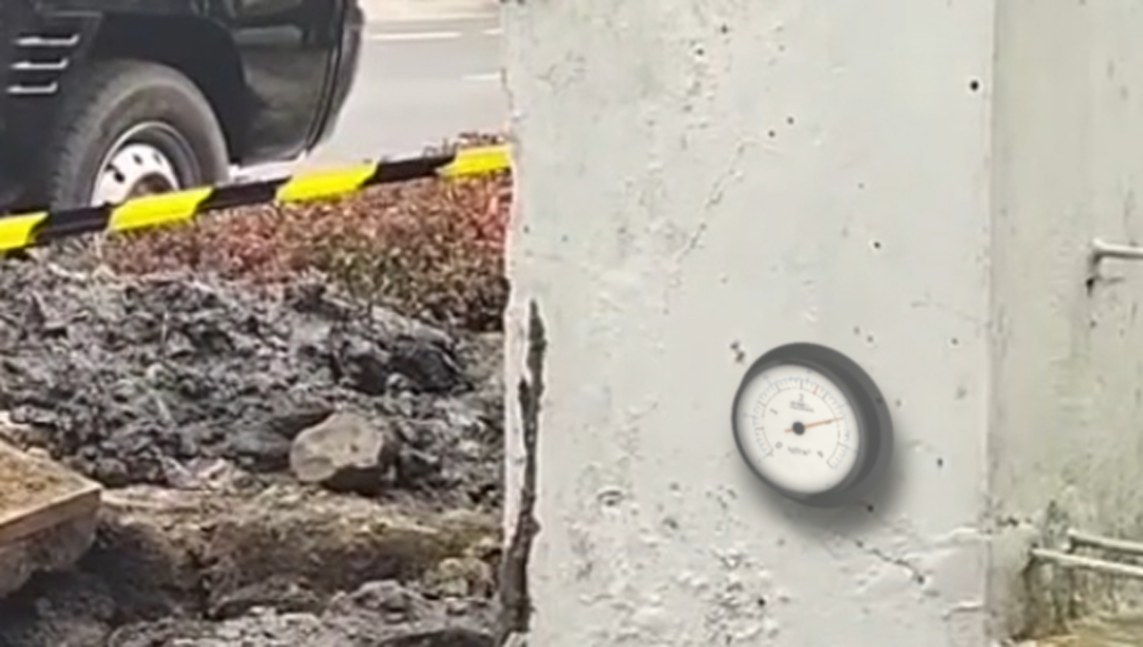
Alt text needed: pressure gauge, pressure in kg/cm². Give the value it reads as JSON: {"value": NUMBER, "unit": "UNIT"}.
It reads {"value": 3, "unit": "kg/cm²"}
